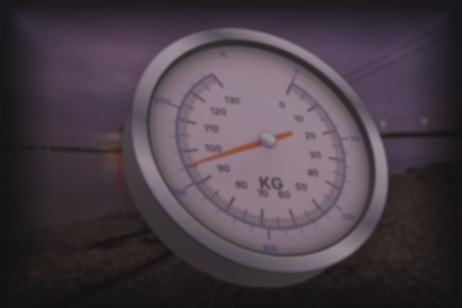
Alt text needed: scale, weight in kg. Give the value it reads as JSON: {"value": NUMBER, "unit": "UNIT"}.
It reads {"value": 95, "unit": "kg"}
